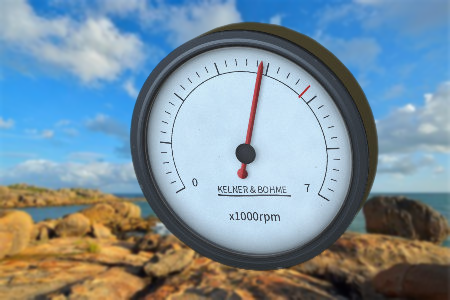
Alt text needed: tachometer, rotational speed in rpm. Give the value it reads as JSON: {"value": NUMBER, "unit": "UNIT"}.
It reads {"value": 3900, "unit": "rpm"}
